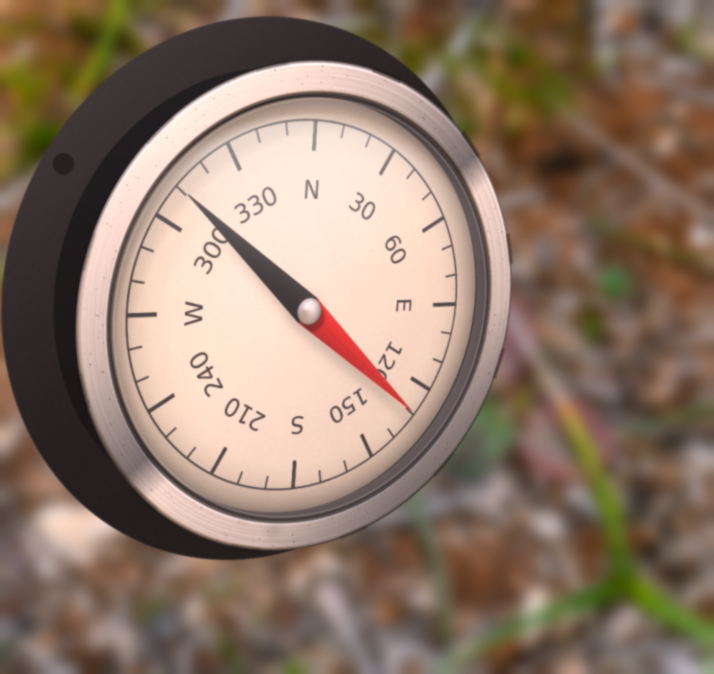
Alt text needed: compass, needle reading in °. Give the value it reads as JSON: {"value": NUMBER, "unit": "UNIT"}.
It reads {"value": 130, "unit": "°"}
